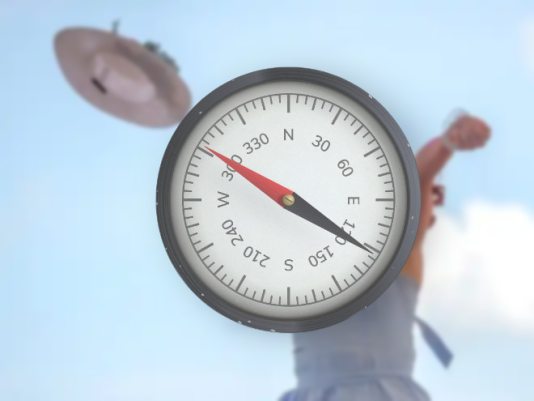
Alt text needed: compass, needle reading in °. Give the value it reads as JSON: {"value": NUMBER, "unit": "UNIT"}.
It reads {"value": 302.5, "unit": "°"}
